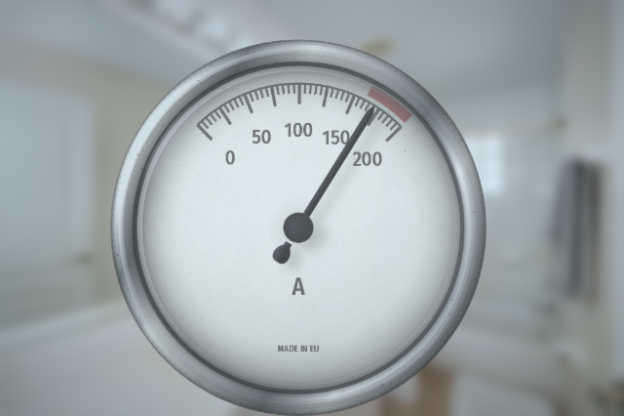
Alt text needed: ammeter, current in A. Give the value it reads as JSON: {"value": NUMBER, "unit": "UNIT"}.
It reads {"value": 170, "unit": "A"}
